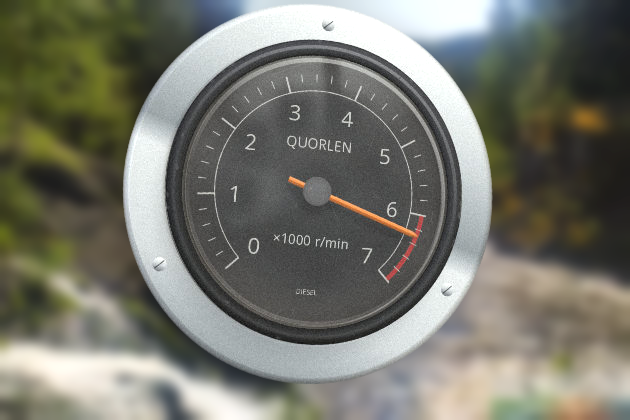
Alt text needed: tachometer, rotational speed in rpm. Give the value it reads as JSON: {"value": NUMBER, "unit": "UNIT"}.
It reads {"value": 6300, "unit": "rpm"}
